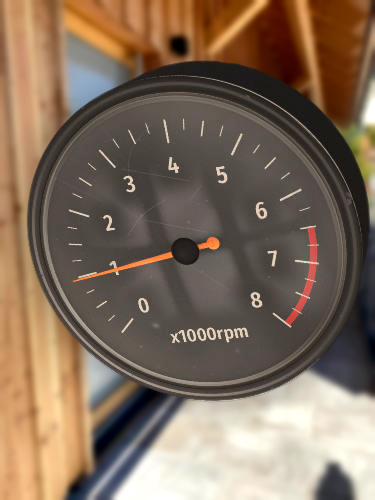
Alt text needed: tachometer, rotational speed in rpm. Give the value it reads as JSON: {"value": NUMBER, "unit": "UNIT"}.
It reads {"value": 1000, "unit": "rpm"}
